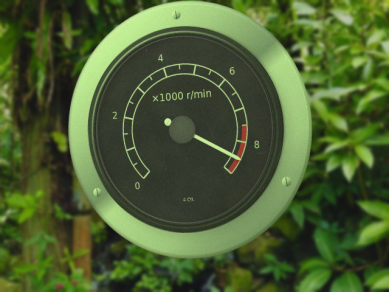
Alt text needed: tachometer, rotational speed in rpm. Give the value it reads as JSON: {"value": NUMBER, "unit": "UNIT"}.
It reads {"value": 8500, "unit": "rpm"}
